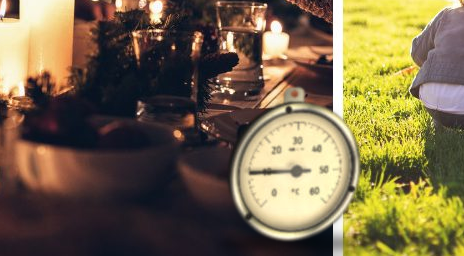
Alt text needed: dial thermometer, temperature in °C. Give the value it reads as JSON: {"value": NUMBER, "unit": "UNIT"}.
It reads {"value": 10, "unit": "°C"}
